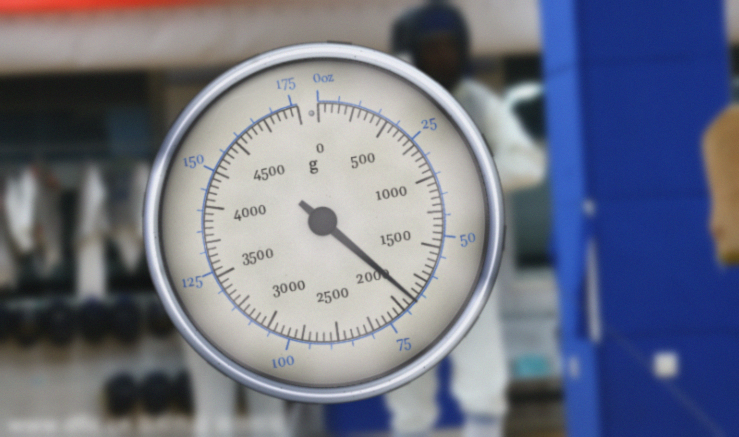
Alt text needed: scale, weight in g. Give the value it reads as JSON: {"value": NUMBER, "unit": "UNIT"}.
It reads {"value": 1900, "unit": "g"}
